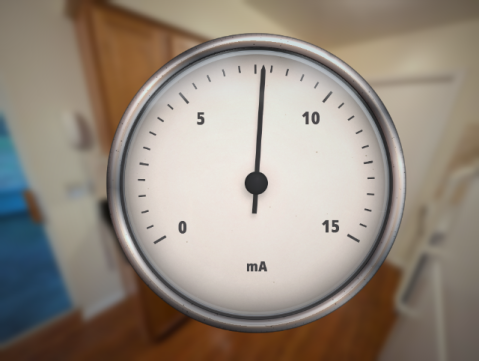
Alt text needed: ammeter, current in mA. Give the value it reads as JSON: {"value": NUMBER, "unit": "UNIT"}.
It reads {"value": 7.75, "unit": "mA"}
